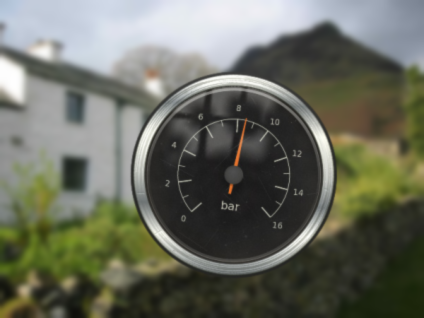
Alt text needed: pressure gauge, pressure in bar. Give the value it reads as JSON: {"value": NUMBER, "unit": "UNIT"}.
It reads {"value": 8.5, "unit": "bar"}
